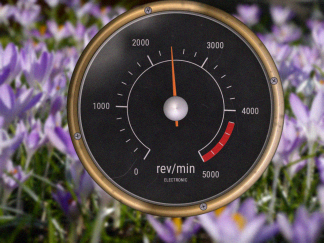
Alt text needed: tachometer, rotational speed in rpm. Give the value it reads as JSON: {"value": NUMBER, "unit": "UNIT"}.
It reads {"value": 2400, "unit": "rpm"}
